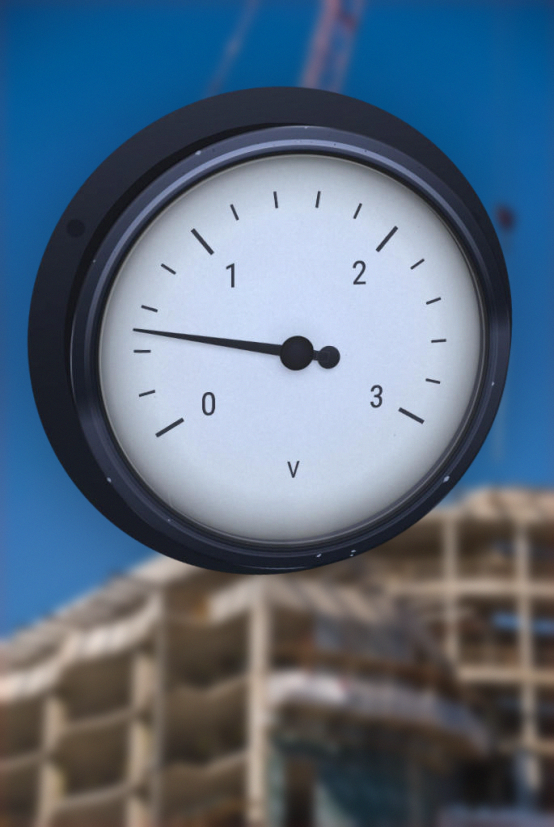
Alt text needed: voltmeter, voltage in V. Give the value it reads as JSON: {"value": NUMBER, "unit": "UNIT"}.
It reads {"value": 0.5, "unit": "V"}
